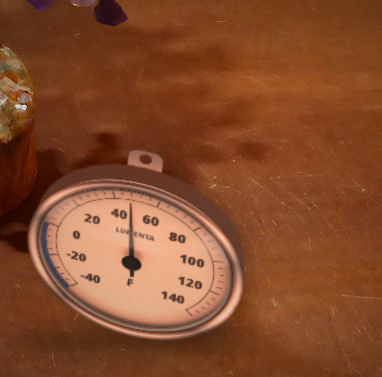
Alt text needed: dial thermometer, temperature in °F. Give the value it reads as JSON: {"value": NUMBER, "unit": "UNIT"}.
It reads {"value": 48, "unit": "°F"}
